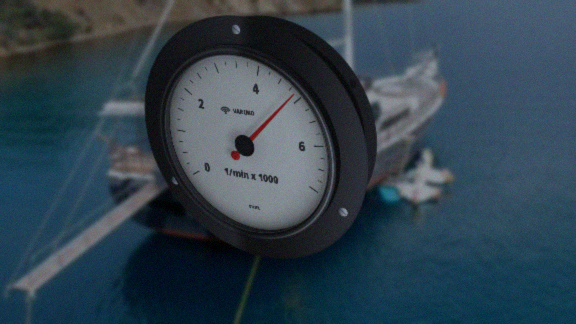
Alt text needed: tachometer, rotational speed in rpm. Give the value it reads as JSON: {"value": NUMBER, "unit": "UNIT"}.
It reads {"value": 4875, "unit": "rpm"}
